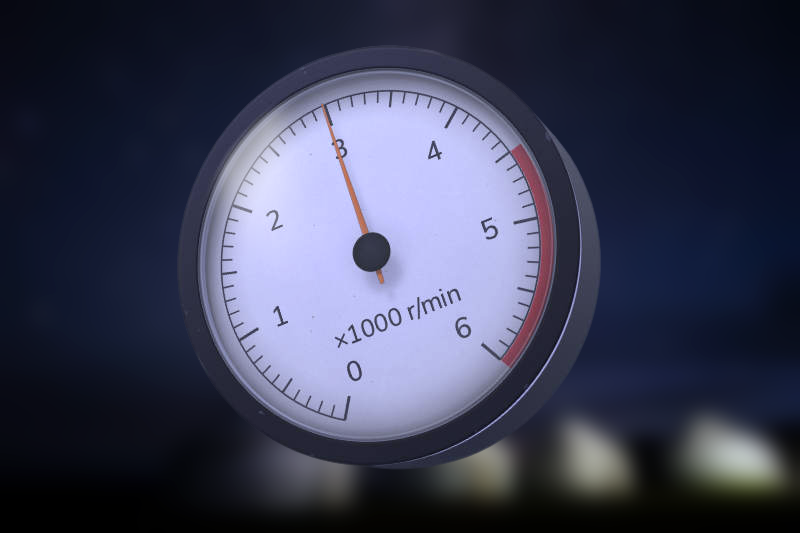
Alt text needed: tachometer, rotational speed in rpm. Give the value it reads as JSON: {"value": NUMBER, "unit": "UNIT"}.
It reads {"value": 3000, "unit": "rpm"}
